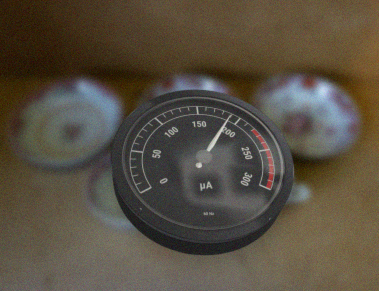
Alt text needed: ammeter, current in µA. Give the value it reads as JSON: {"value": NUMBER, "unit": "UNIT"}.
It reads {"value": 190, "unit": "µA"}
